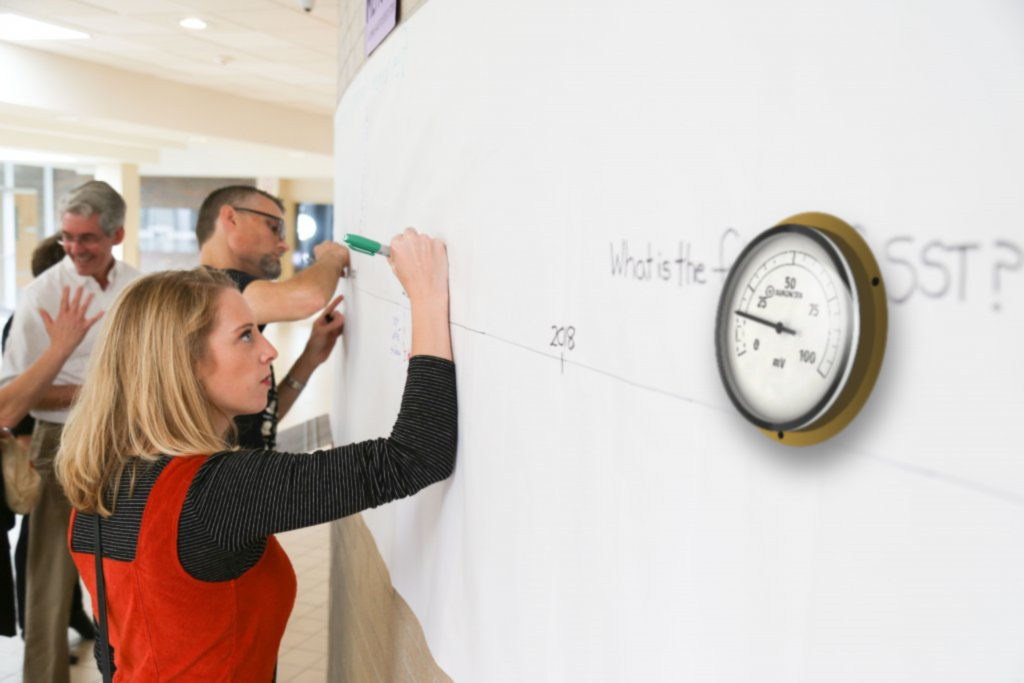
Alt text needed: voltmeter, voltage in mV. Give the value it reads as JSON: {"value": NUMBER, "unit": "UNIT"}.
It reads {"value": 15, "unit": "mV"}
